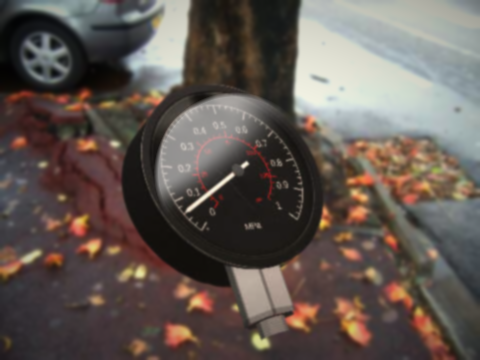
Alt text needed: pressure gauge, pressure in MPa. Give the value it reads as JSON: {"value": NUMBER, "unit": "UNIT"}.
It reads {"value": 0.06, "unit": "MPa"}
